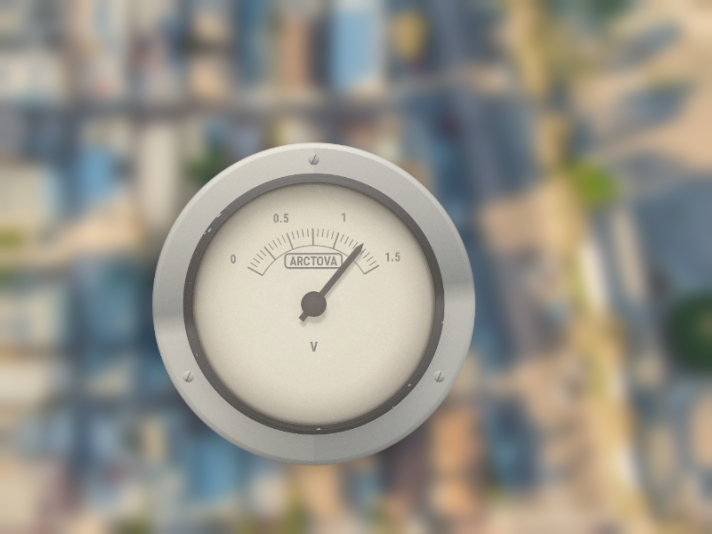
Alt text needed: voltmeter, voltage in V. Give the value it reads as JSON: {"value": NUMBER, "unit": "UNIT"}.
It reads {"value": 1.25, "unit": "V"}
